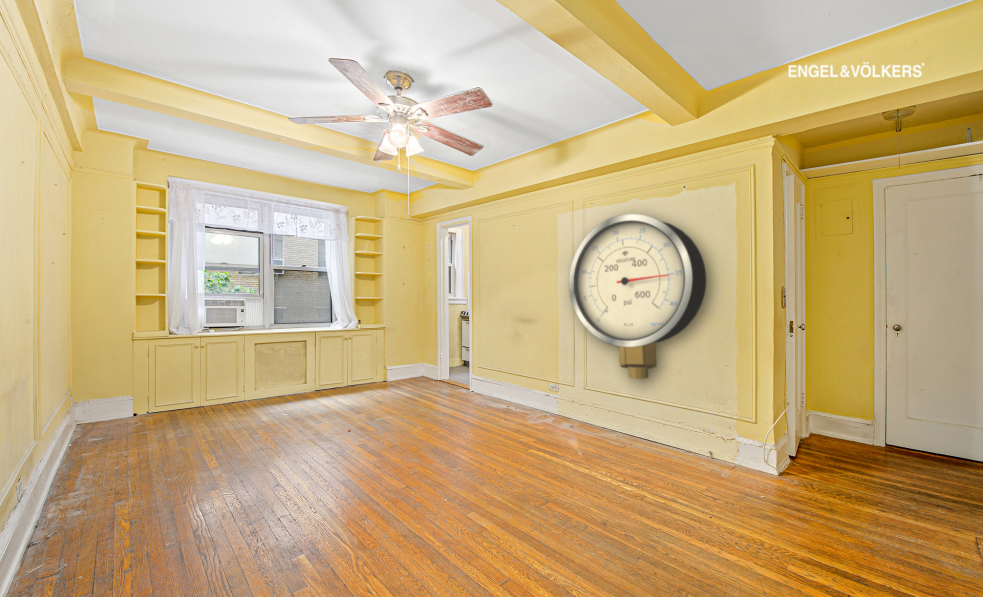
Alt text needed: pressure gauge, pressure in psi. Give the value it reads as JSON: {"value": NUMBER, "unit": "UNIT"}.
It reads {"value": 500, "unit": "psi"}
